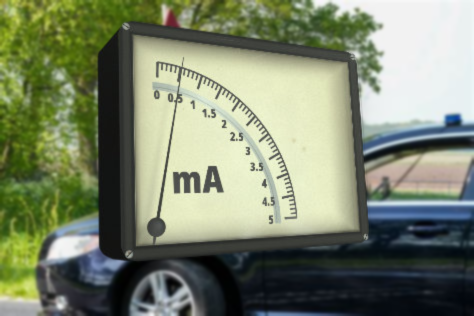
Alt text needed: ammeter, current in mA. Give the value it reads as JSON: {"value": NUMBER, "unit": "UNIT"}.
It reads {"value": 0.5, "unit": "mA"}
